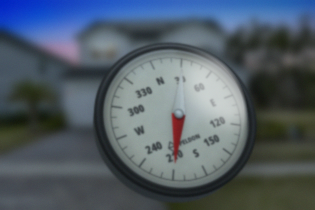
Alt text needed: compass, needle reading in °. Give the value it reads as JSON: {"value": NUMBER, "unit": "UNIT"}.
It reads {"value": 210, "unit": "°"}
